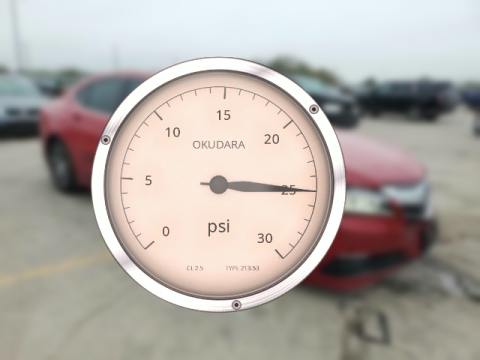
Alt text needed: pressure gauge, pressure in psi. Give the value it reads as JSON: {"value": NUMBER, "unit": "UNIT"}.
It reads {"value": 25, "unit": "psi"}
